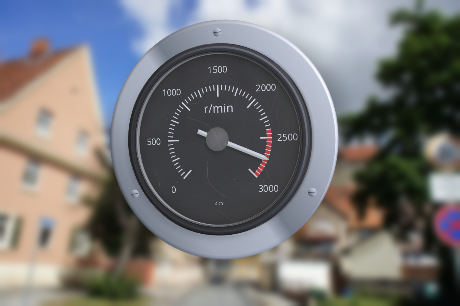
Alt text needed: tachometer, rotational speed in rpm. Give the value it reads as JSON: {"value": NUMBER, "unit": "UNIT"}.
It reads {"value": 2750, "unit": "rpm"}
